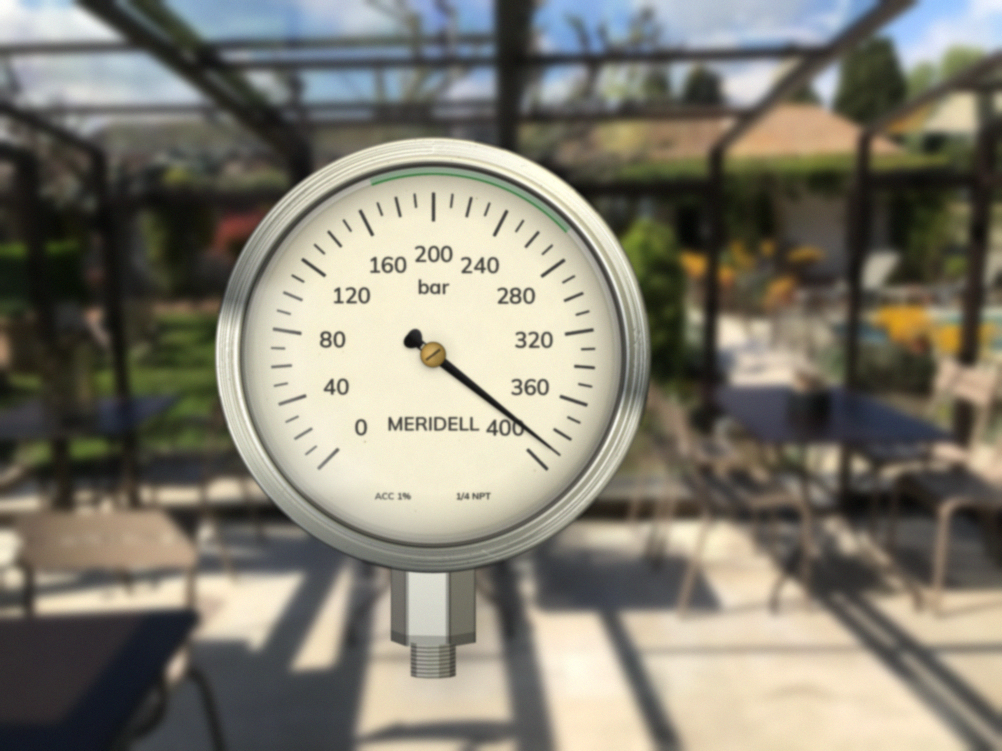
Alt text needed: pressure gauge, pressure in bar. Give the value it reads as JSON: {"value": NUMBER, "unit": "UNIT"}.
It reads {"value": 390, "unit": "bar"}
